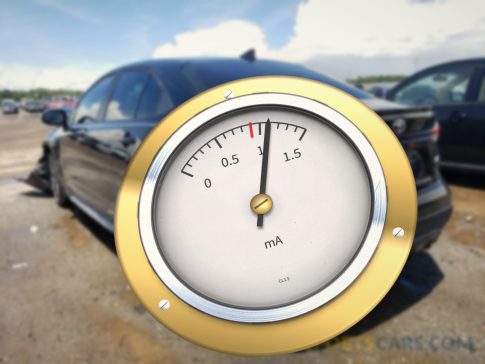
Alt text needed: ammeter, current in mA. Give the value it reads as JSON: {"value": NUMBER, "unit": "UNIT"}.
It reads {"value": 1.1, "unit": "mA"}
